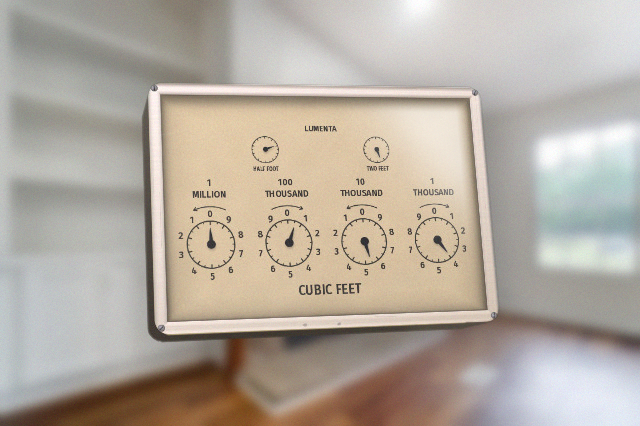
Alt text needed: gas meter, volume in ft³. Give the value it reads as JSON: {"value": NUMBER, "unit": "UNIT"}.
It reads {"value": 5400, "unit": "ft³"}
